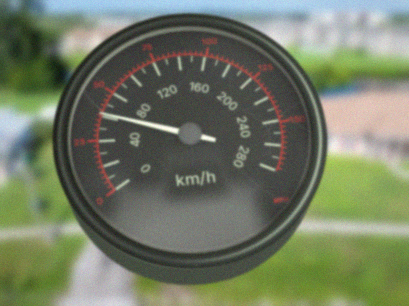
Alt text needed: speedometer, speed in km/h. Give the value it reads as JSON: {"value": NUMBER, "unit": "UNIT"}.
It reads {"value": 60, "unit": "km/h"}
